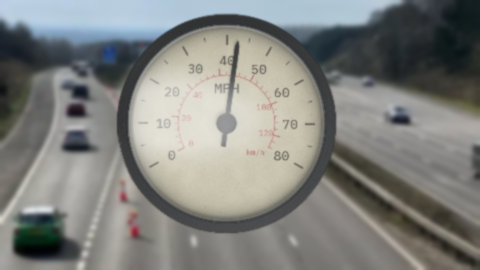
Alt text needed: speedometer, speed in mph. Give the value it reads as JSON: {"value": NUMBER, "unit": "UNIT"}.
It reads {"value": 42.5, "unit": "mph"}
